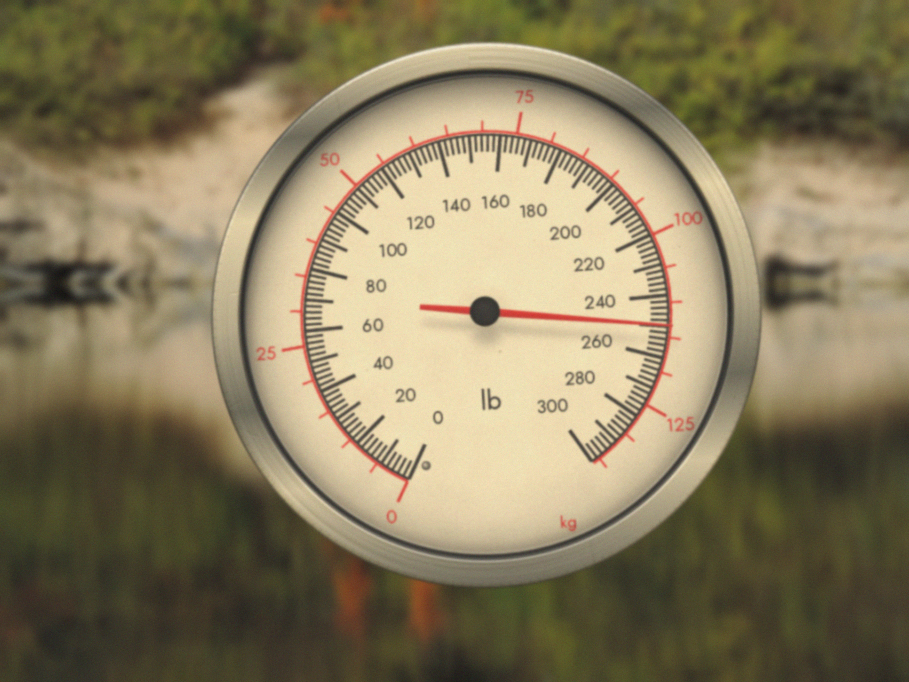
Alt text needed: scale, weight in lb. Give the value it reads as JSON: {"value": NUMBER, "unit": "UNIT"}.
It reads {"value": 250, "unit": "lb"}
